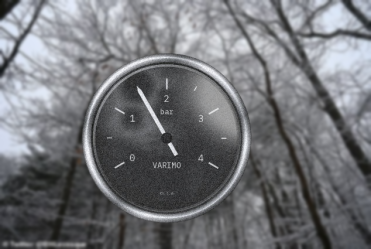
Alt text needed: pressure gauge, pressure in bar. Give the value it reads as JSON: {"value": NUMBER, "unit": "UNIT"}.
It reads {"value": 1.5, "unit": "bar"}
